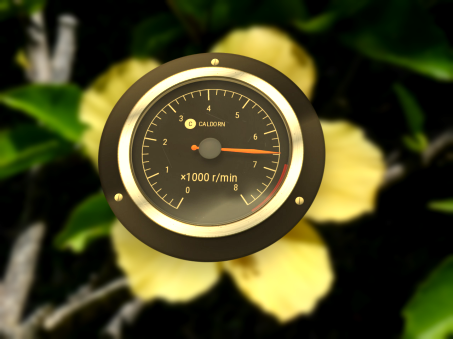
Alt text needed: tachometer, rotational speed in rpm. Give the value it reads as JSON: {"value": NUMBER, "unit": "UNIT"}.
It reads {"value": 6600, "unit": "rpm"}
